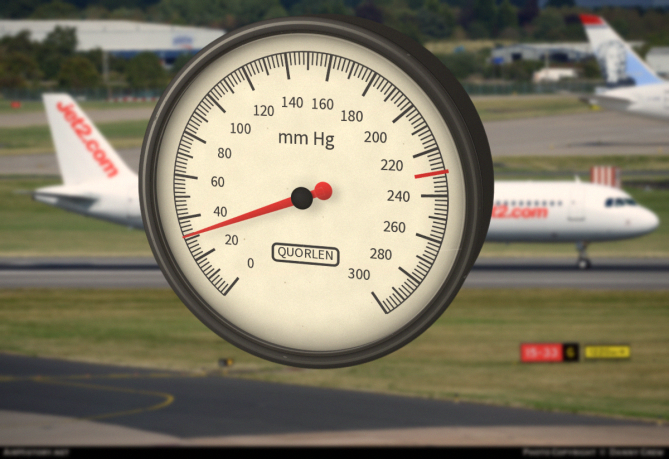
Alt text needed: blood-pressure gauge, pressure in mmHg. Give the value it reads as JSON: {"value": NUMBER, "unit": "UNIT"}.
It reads {"value": 32, "unit": "mmHg"}
